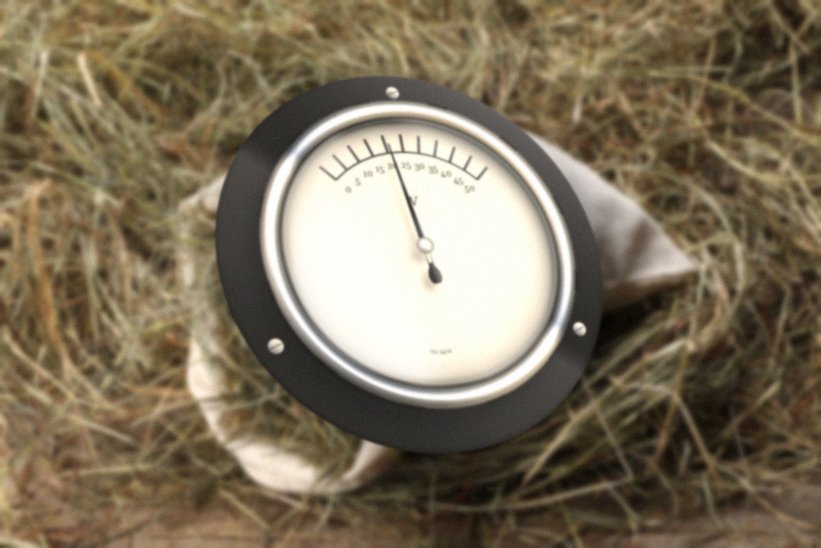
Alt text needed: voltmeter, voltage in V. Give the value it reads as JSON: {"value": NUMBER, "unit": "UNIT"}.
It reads {"value": 20, "unit": "V"}
